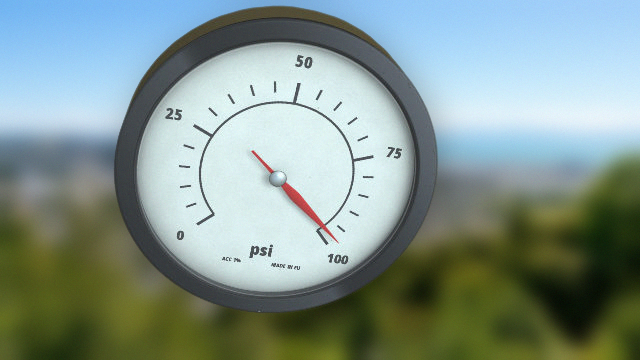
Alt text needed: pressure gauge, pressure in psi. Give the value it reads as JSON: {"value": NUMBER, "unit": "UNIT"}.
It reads {"value": 97.5, "unit": "psi"}
